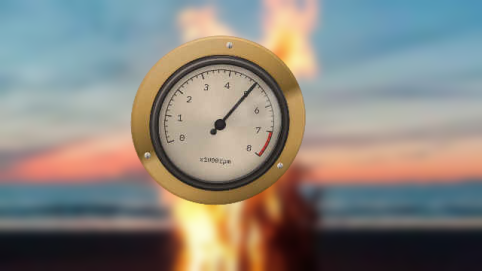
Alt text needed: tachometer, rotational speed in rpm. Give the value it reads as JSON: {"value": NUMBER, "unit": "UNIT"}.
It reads {"value": 5000, "unit": "rpm"}
